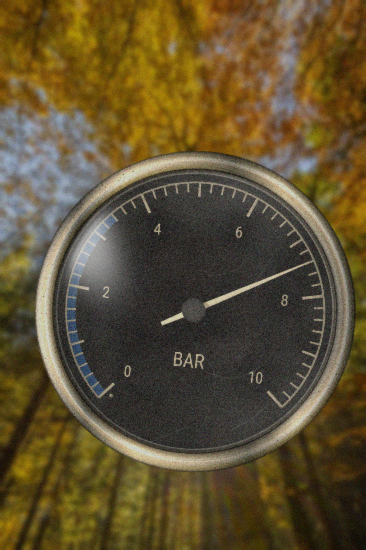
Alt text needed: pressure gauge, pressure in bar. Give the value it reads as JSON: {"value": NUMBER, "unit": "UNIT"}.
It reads {"value": 7.4, "unit": "bar"}
